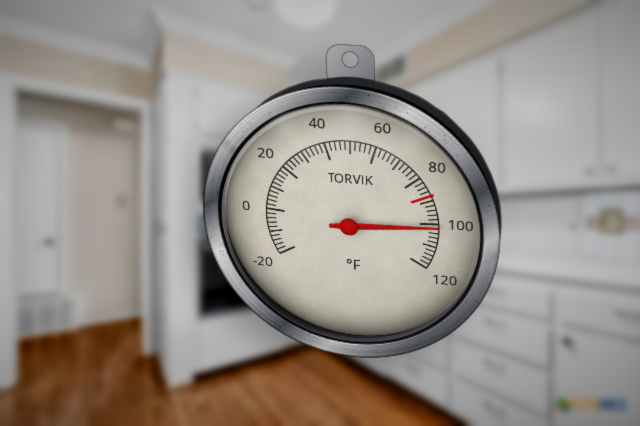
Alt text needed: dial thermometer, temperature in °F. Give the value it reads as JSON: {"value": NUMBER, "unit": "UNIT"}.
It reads {"value": 100, "unit": "°F"}
